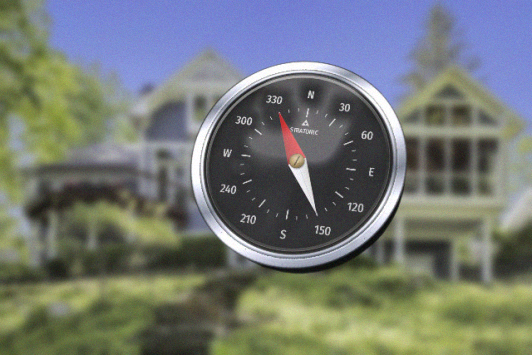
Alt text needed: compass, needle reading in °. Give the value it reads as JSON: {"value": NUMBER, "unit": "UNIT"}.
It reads {"value": 330, "unit": "°"}
